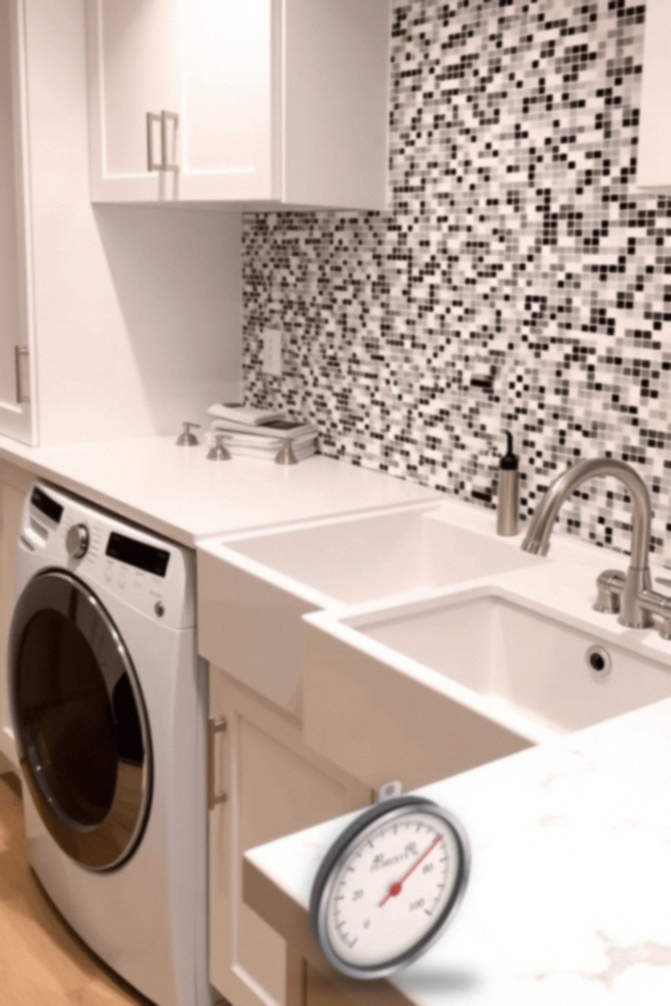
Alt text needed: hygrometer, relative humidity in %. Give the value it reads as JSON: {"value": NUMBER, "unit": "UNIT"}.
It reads {"value": 70, "unit": "%"}
